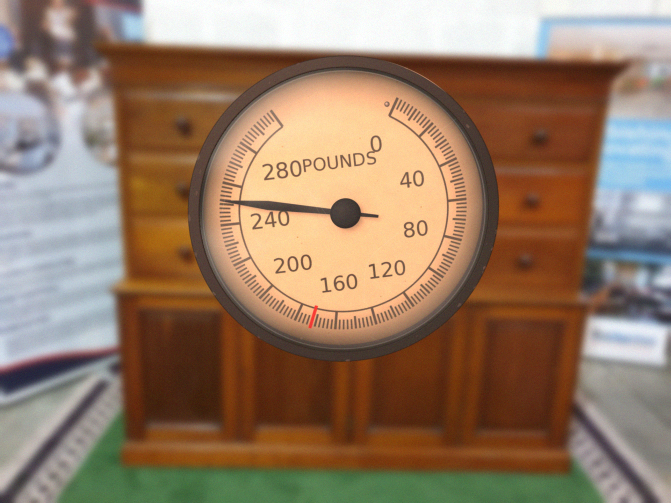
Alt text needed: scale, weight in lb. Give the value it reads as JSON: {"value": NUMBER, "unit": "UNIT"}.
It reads {"value": 252, "unit": "lb"}
